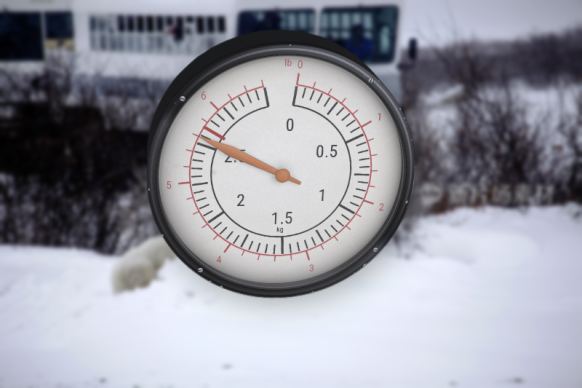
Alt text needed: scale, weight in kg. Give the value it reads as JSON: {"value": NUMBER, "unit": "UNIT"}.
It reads {"value": 2.55, "unit": "kg"}
